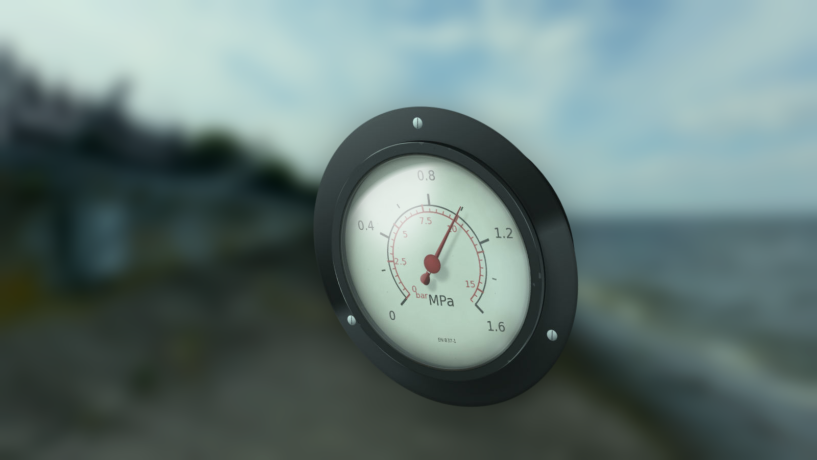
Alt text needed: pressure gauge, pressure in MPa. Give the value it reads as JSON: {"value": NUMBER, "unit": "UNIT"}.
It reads {"value": 1, "unit": "MPa"}
